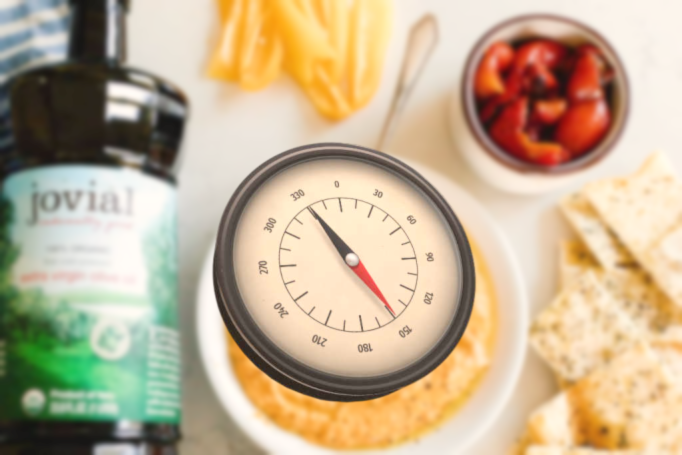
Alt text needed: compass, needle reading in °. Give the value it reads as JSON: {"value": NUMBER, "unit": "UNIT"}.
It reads {"value": 150, "unit": "°"}
